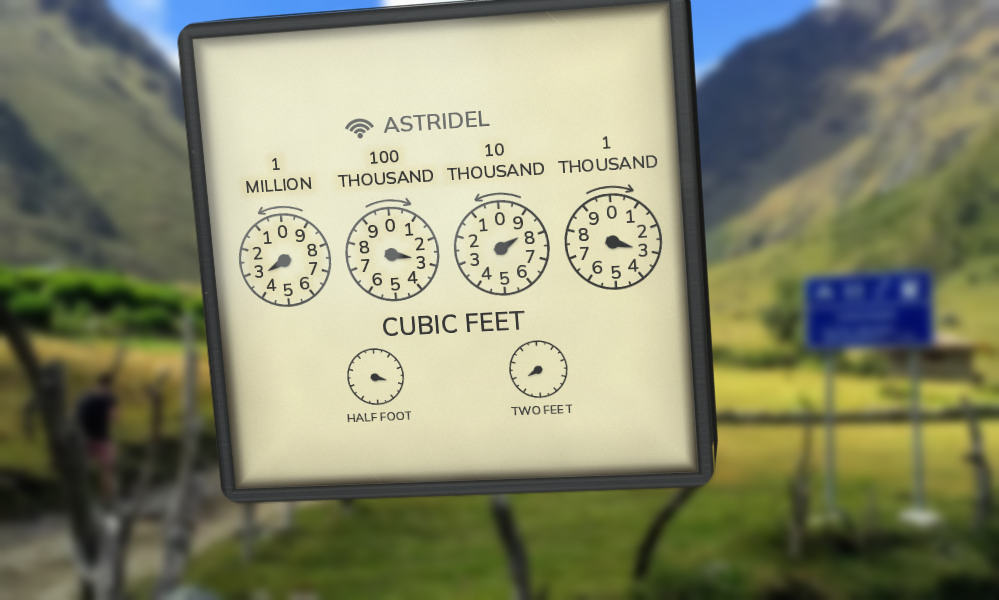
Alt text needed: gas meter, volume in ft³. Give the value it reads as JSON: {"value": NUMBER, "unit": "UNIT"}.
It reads {"value": 328300, "unit": "ft³"}
